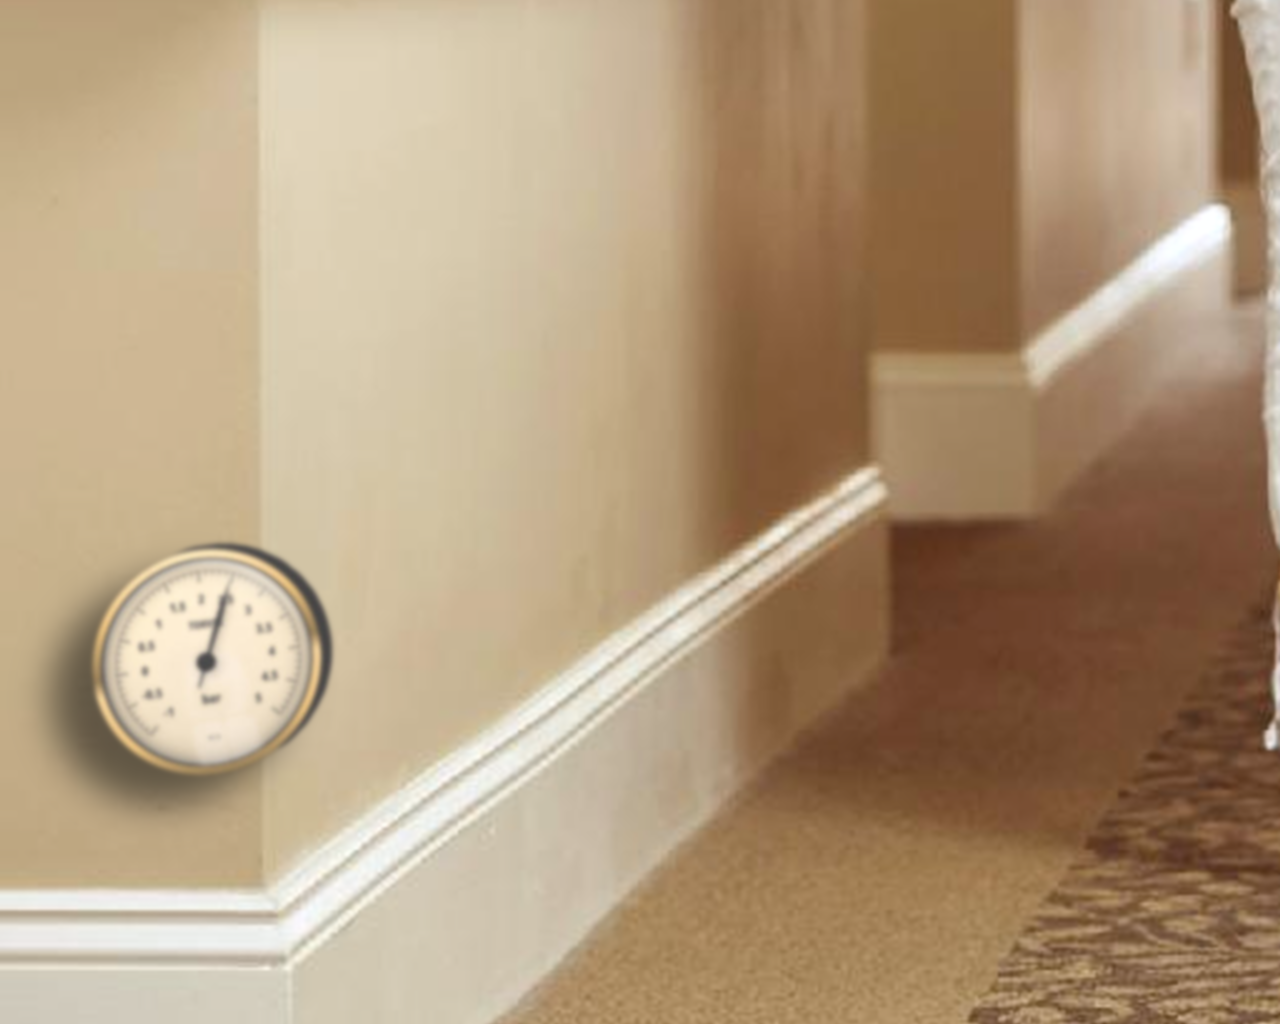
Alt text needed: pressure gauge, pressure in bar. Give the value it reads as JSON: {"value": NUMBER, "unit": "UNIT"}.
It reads {"value": 2.5, "unit": "bar"}
